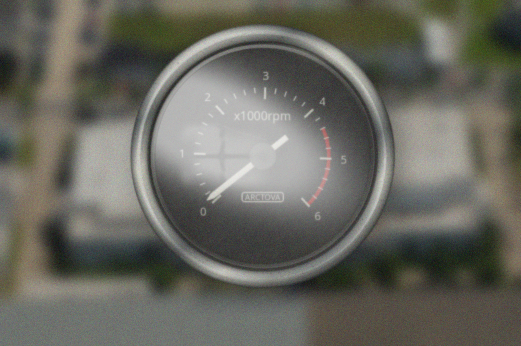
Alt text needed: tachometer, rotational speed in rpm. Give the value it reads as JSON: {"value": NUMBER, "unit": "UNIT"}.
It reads {"value": 100, "unit": "rpm"}
